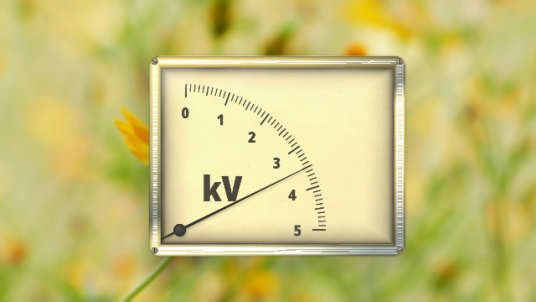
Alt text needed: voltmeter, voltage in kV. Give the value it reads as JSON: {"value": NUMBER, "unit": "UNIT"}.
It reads {"value": 3.5, "unit": "kV"}
